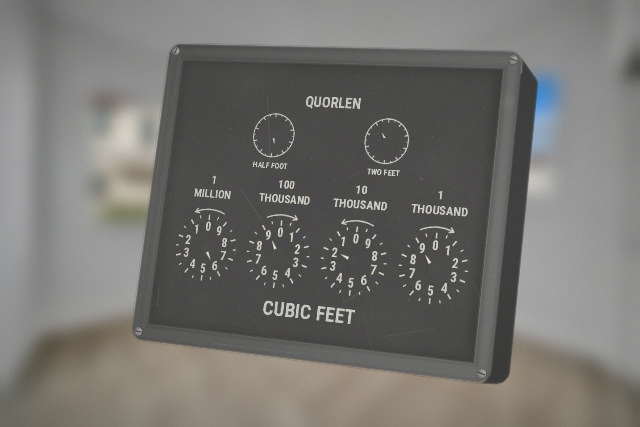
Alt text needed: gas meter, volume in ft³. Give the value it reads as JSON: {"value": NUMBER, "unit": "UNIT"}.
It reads {"value": 591900, "unit": "ft³"}
